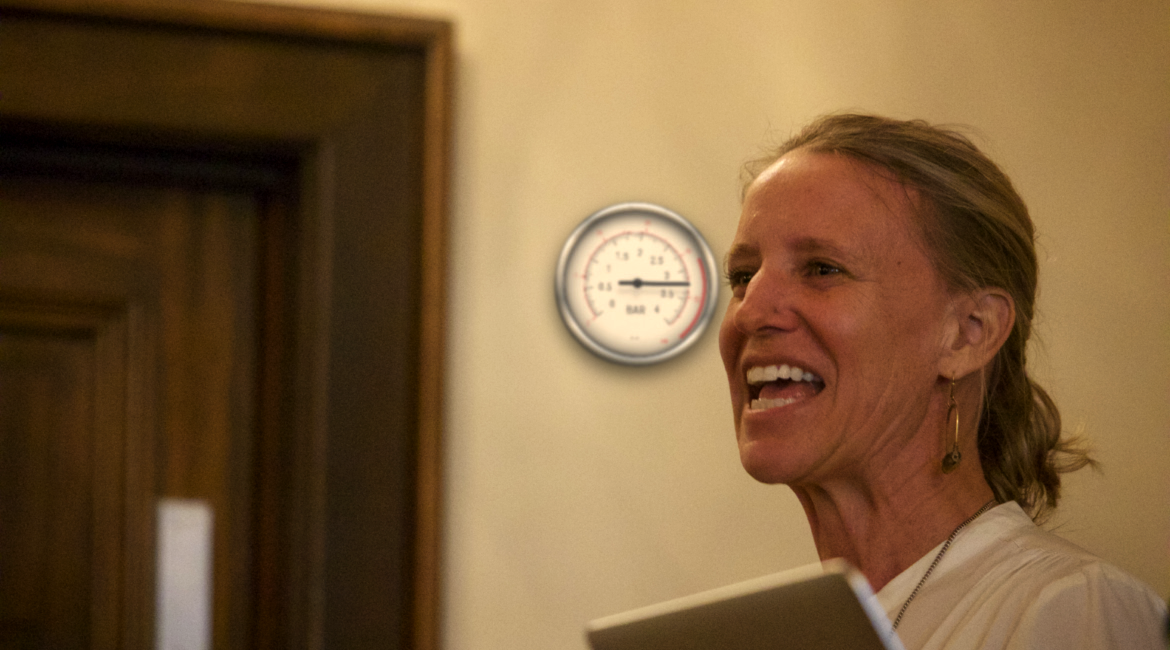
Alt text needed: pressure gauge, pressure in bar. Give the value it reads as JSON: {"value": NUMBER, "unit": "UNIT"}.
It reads {"value": 3.25, "unit": "bar"}
